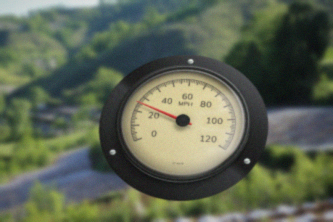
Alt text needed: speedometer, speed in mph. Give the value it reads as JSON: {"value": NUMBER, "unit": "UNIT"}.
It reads {"value": 25, "unit": "mph"}
